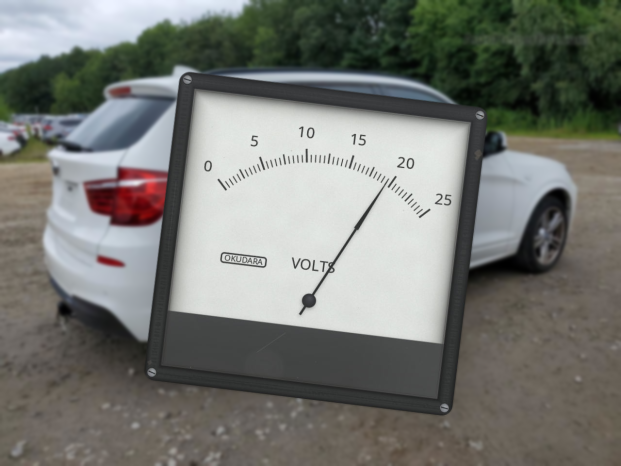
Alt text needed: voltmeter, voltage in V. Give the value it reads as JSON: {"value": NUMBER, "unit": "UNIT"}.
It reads {"value": 19.5, "unit": "V"}
